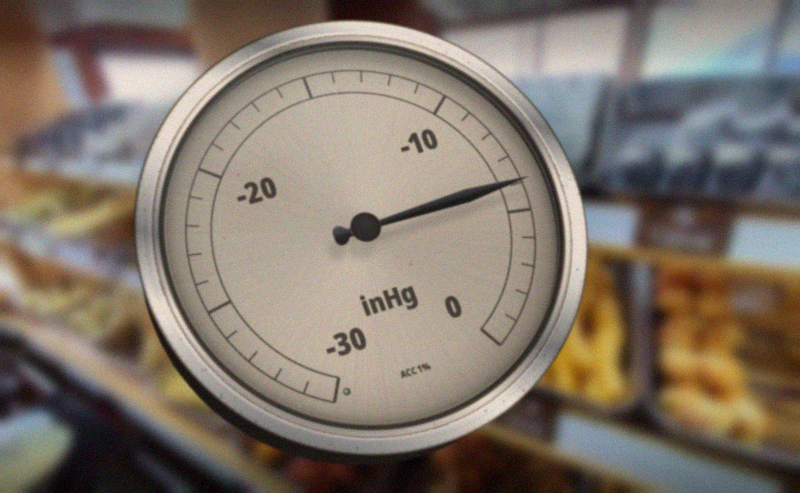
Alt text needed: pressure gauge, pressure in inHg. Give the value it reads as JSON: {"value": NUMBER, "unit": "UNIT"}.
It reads {"value": -6, "unit": "inHg"}
